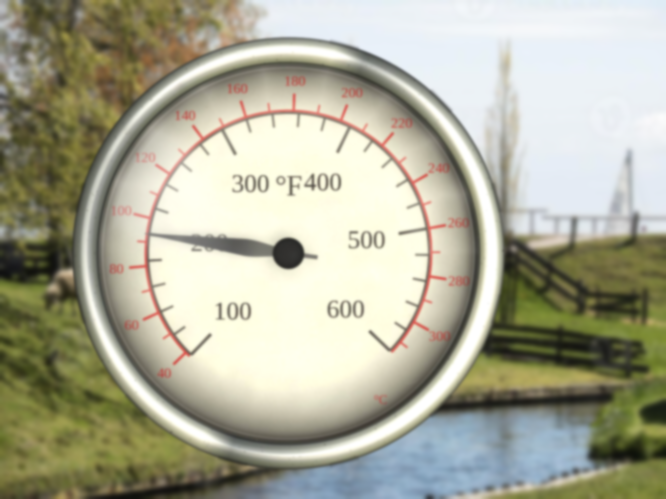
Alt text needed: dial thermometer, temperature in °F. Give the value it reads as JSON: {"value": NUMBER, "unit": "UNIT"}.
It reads {"value": 200, "unit": "°F"}
